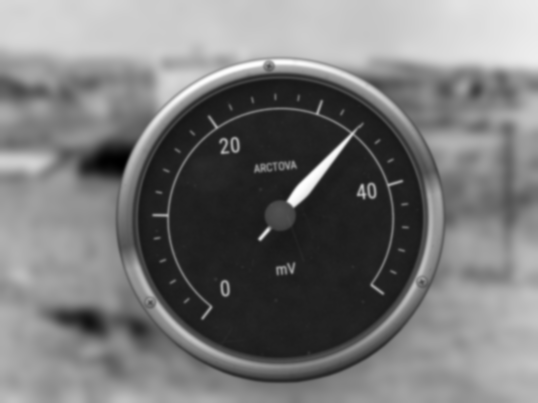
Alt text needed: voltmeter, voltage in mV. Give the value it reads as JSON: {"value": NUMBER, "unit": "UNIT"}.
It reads {"value": 34, "unit": "mV"}
